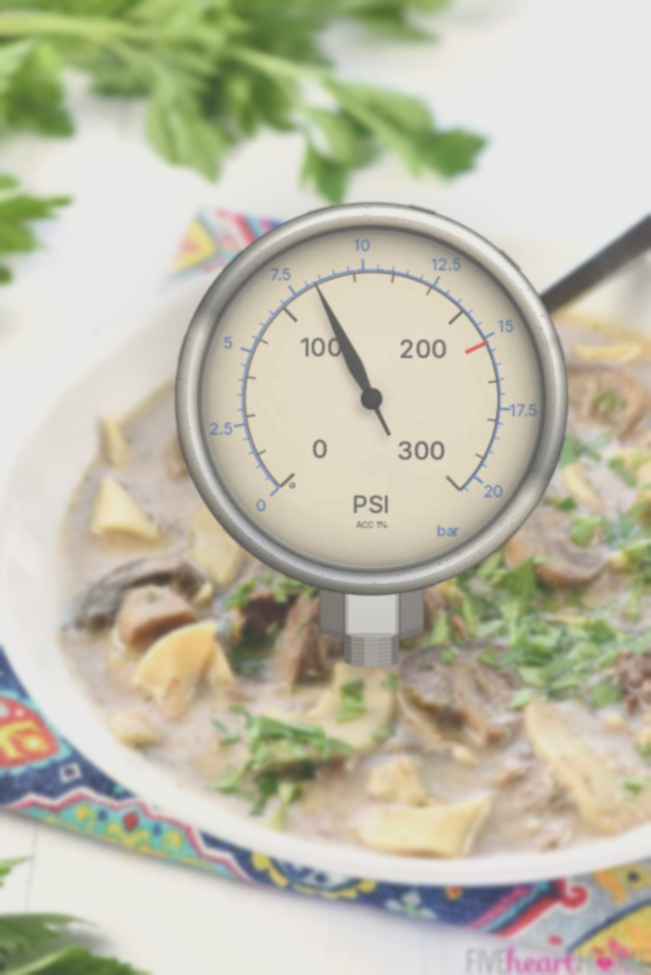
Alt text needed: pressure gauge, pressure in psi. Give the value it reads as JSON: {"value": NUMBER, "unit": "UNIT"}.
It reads {"value": 120, "unit": "psi"}
